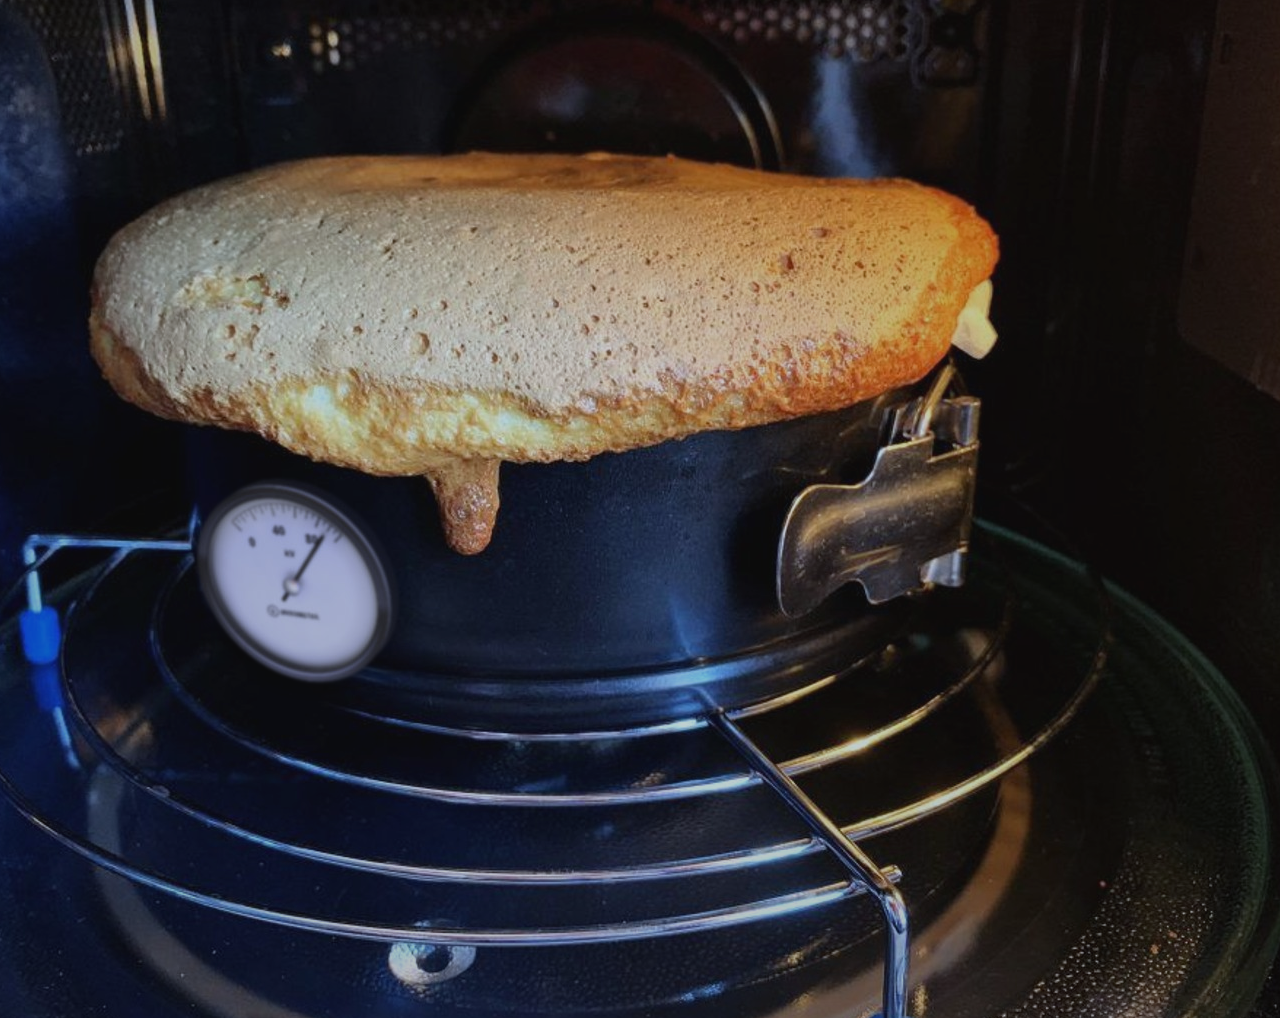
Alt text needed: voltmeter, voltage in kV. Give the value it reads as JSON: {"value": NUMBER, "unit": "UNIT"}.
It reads {"value": 90, "unit": "kV"}
